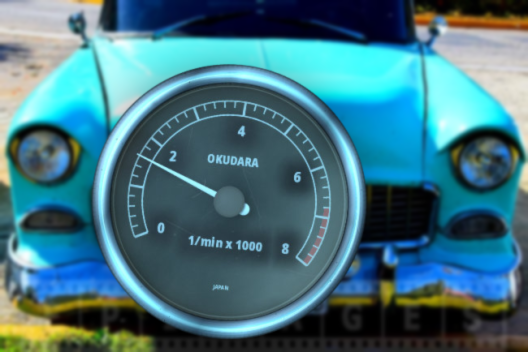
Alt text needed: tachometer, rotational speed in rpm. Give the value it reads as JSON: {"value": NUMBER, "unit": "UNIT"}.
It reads {"value": 1600, "unit": "rpm"}
